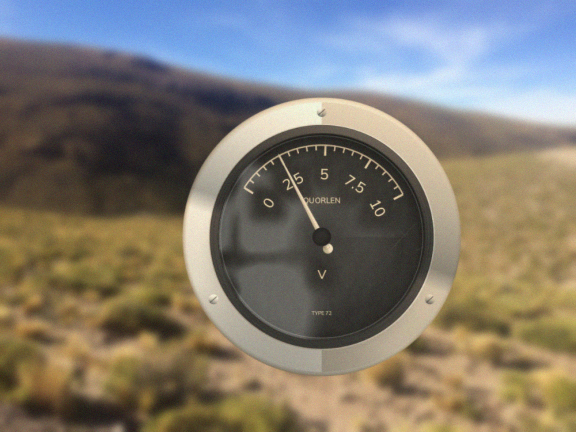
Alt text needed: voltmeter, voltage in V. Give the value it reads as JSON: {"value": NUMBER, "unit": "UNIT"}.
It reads {"value": 2.5, "unit": "V"}
